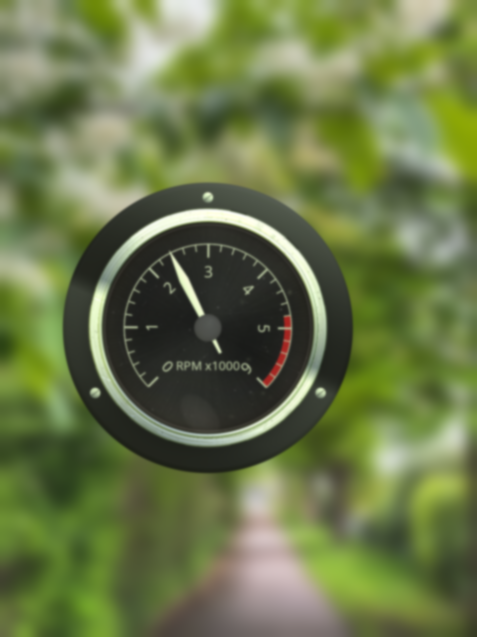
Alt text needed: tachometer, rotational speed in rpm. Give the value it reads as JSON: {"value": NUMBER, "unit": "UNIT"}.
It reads {"value": 2400, "unit": "rpm"}
